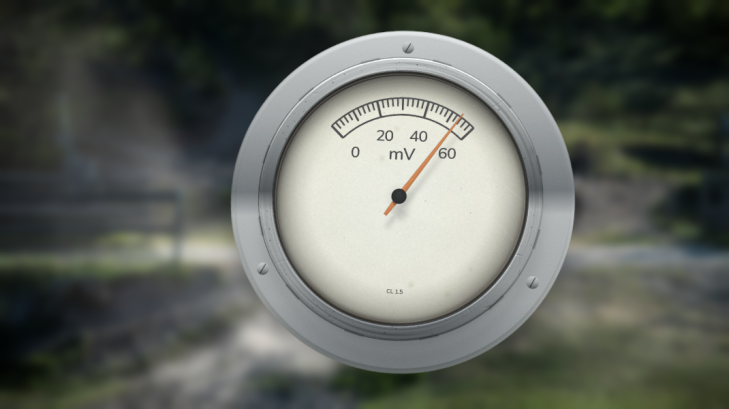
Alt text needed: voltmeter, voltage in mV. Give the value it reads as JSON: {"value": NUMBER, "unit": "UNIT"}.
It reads {"value": 54, "unit": "mV"}
